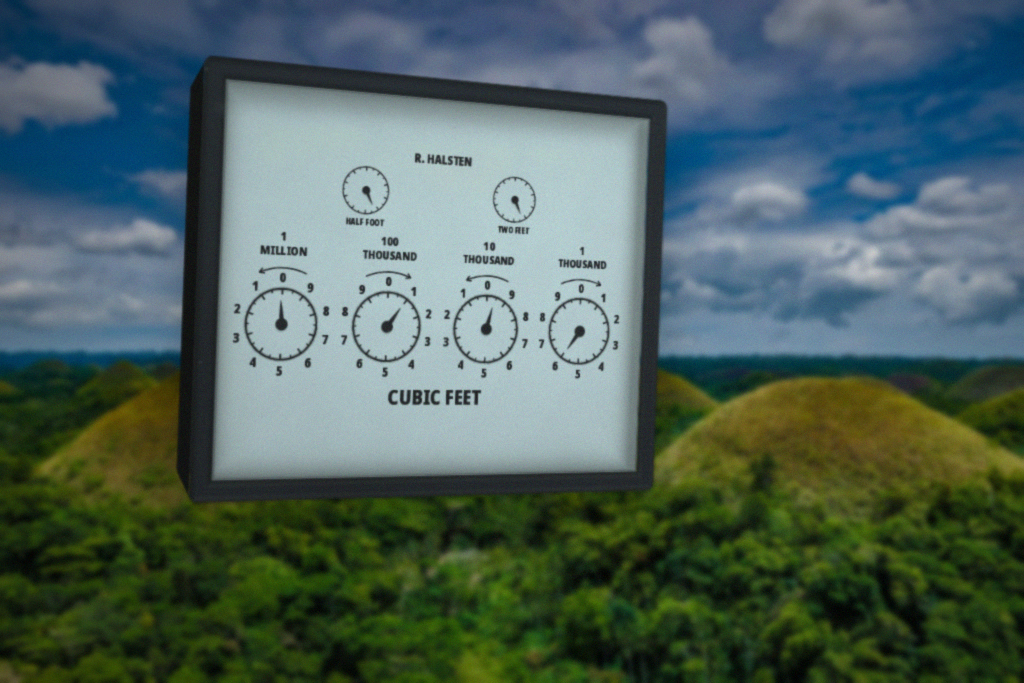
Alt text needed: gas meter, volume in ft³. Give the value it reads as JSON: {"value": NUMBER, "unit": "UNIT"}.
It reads {"value": 9600, "unit": "ft³"}
